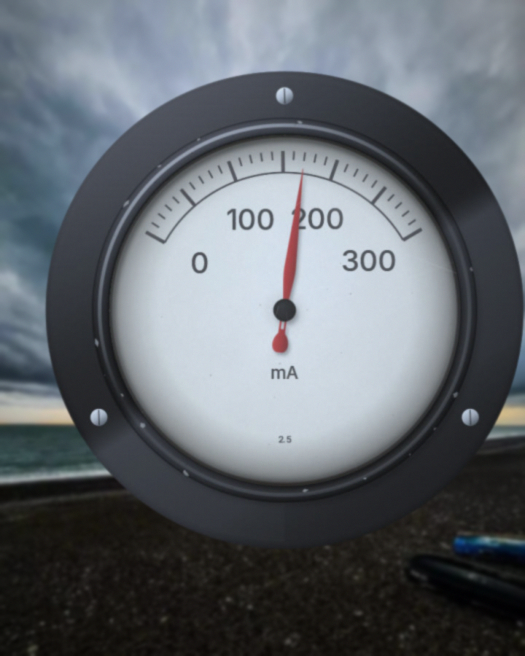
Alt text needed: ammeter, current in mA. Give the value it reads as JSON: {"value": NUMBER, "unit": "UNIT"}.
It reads {"value": 170, "unit": "mA"}
